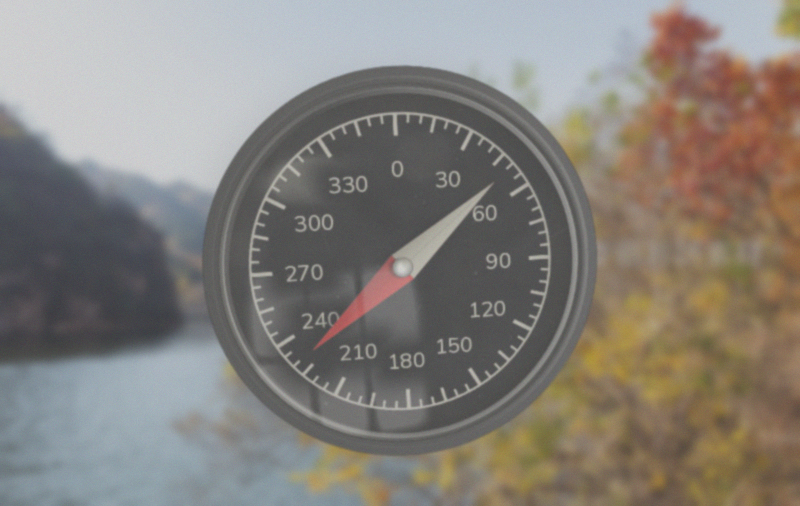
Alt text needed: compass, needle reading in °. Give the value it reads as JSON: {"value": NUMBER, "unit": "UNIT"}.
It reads {"value": 230, "unit": "°"}
